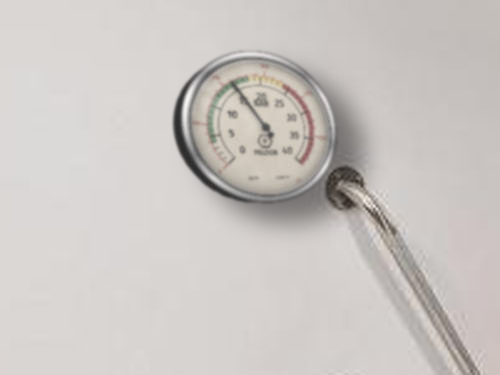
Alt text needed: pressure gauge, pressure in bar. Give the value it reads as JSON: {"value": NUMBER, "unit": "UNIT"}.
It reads {"value": 15, "unit": "bar"}
